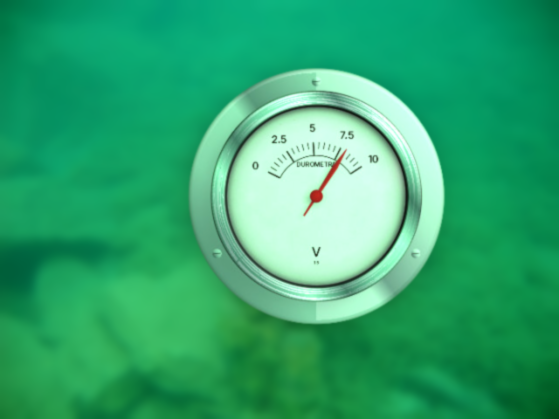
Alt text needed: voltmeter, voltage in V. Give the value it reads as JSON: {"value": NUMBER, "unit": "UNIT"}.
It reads {"value": 8, "unit": "V"}
